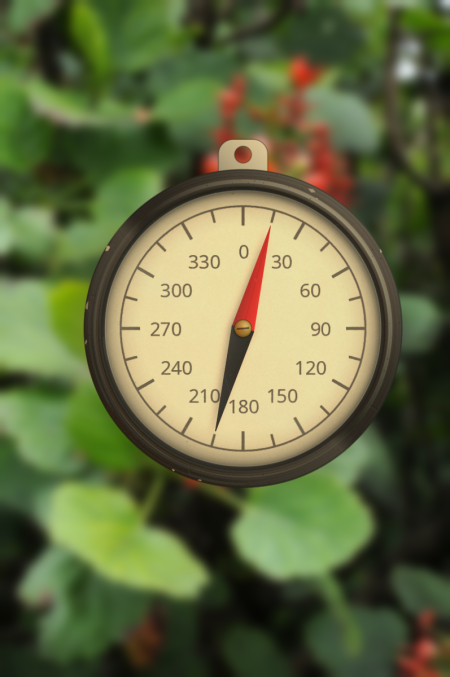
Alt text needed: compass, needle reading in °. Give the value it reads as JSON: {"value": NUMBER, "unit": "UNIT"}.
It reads {"value": 15, "unit": "°"}
